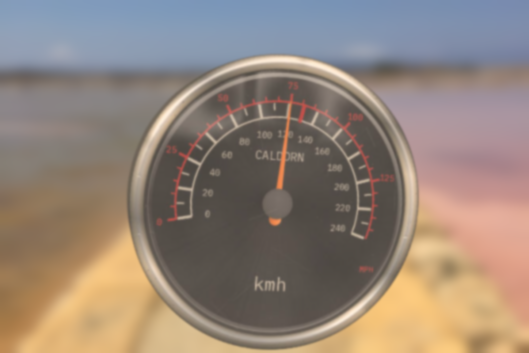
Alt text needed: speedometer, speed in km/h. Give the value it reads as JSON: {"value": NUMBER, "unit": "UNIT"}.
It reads {"value": 120, "unit": "km/h"}
